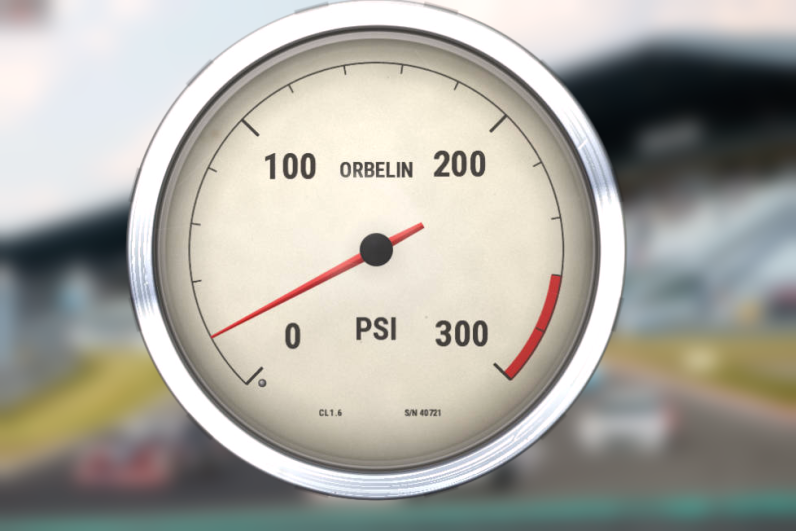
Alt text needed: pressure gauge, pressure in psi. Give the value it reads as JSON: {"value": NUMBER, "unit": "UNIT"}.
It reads {"value": 20, "unit": "psi"}
